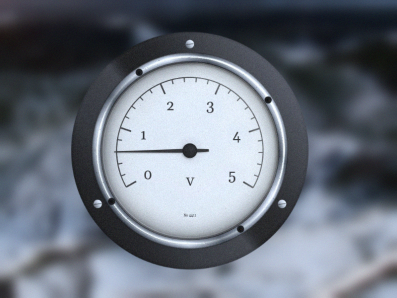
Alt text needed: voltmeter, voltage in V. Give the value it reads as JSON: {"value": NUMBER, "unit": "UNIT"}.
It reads {"value": 0.6, "unit": "V"}
